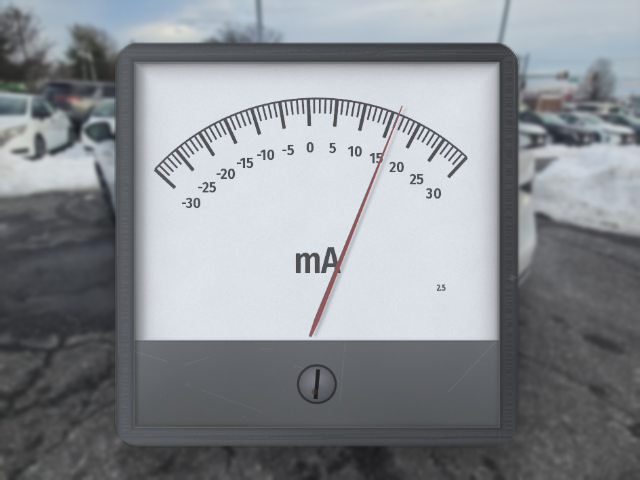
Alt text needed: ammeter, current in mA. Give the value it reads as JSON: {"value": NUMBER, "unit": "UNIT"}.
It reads {"value": 16, "unit": "mA"}
